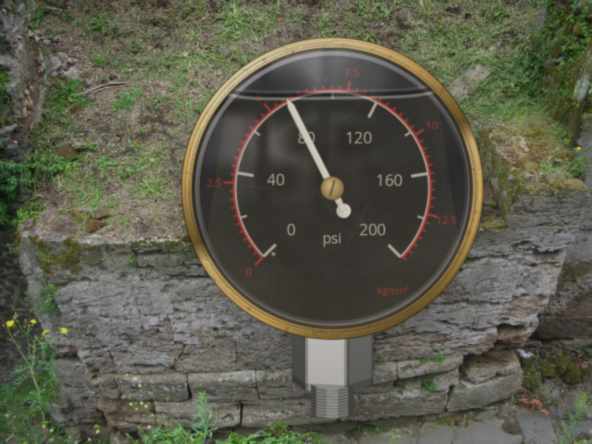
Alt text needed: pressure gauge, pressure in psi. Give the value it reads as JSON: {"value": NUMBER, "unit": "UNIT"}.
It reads {"value": 80, "unit": "psi"}
